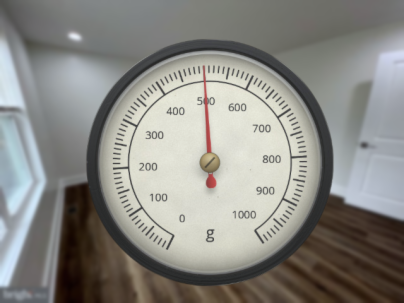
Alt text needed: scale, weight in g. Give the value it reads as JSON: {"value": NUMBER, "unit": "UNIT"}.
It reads {"value": 500, "unit": "g"}
